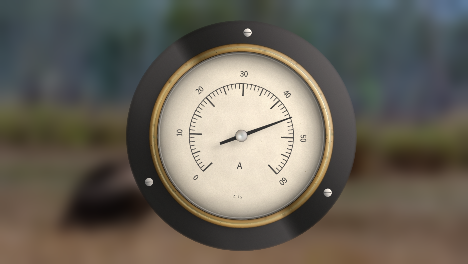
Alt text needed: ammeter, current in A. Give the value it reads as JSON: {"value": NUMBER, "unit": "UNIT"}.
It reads {"value": 45, "unit": "A"}
